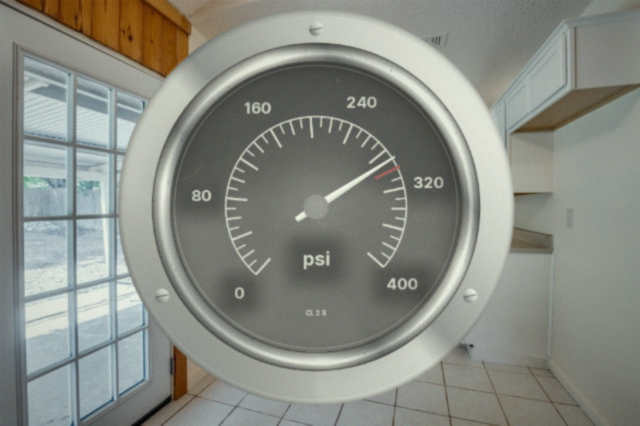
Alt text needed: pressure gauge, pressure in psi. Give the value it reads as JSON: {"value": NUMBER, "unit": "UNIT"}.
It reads {"value": 290, "unit": "psi"}
